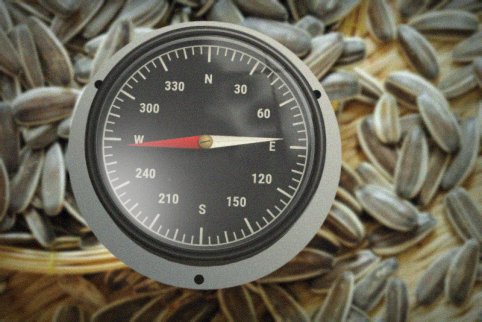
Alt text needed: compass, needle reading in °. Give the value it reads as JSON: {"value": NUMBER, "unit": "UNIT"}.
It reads {"value": 265, "unit": "°"}
